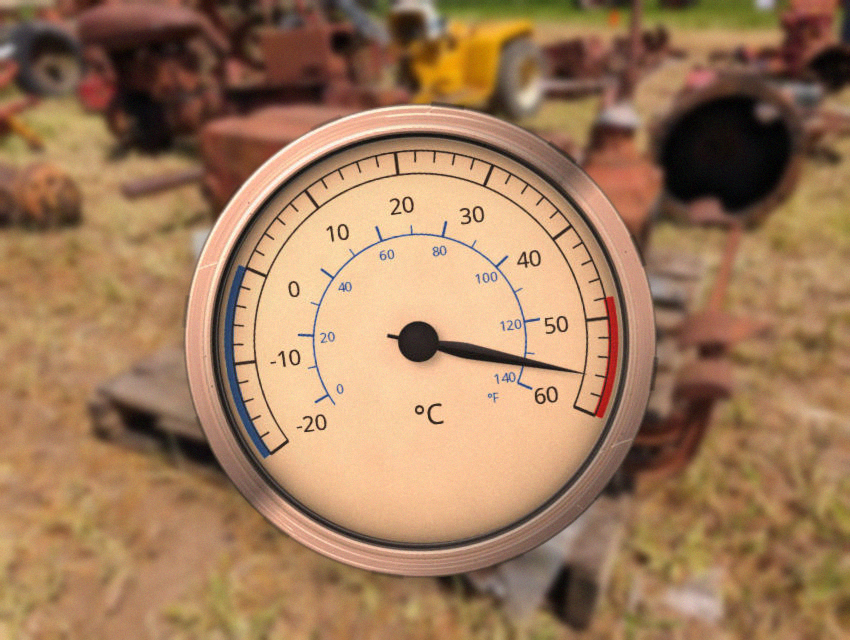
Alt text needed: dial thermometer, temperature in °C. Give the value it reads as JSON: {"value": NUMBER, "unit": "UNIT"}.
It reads {"value": 56, "unit": "°C"}
